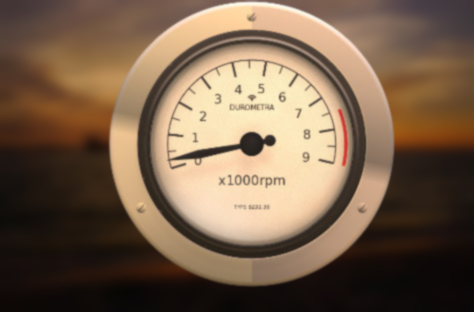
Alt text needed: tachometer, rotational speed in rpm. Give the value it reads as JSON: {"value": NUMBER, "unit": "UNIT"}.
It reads {"value": 250, "unit": "rpm"}
